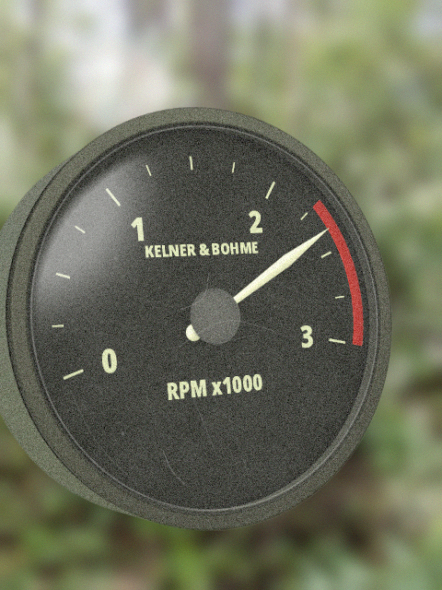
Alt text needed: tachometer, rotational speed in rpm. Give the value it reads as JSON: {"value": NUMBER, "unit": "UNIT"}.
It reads {"value": 2375, "unit": "rpm"}
